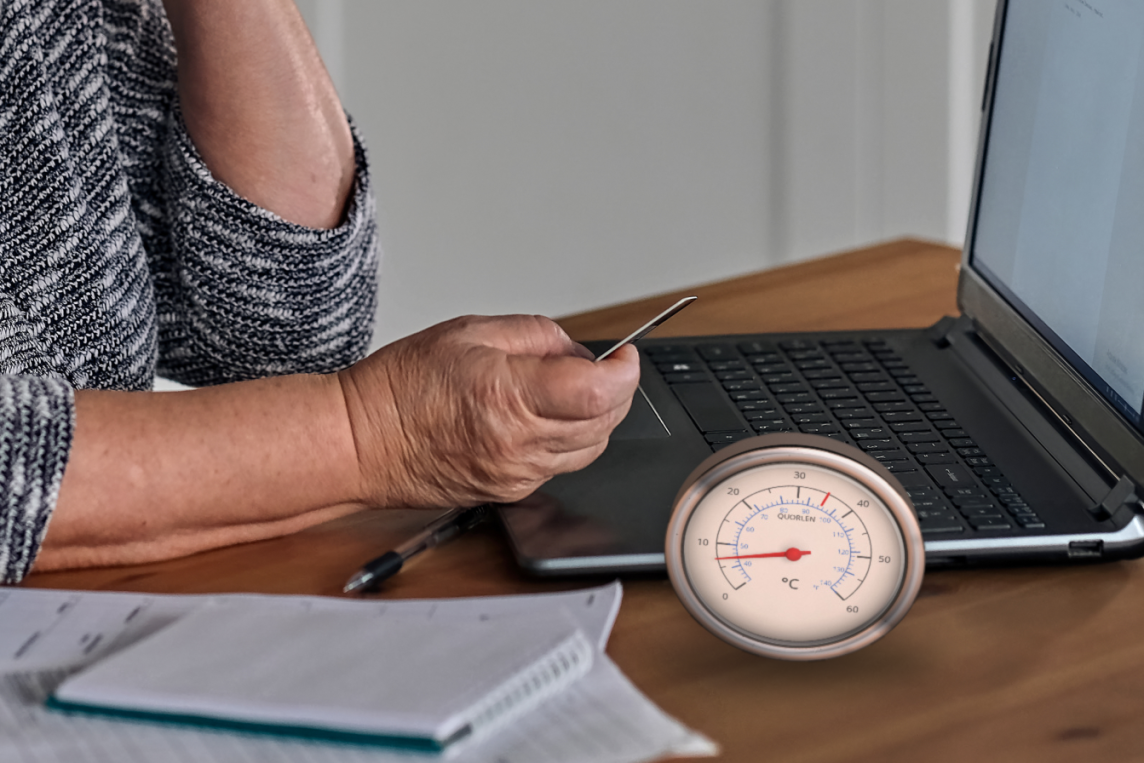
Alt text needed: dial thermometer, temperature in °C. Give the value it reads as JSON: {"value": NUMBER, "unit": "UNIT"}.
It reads {"value": 7.5, "unit": "°C"}
